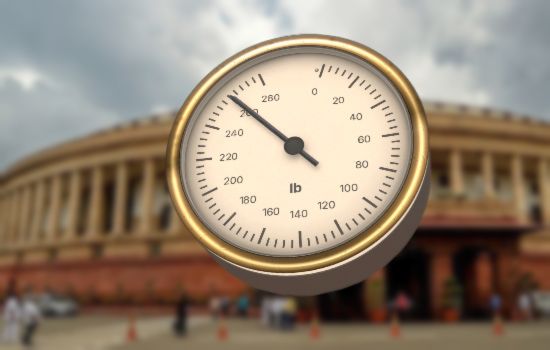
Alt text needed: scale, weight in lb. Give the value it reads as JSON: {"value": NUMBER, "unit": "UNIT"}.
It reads {"value": 260, "unit": "lb"}
